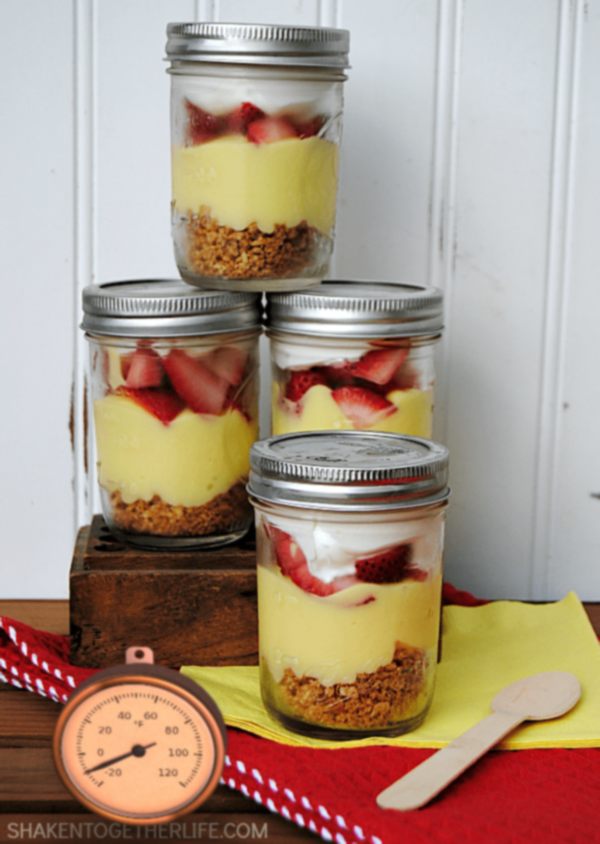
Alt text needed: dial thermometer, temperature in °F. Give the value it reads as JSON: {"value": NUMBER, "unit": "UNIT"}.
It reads {"value": -10, "unit": "°F"}
